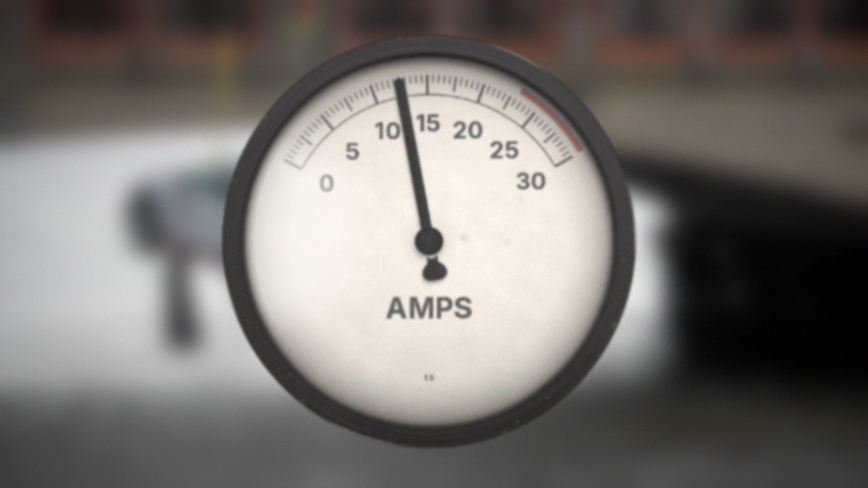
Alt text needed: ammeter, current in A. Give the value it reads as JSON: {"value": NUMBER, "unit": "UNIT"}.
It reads {"value": 12.5, "unit": "A"}
